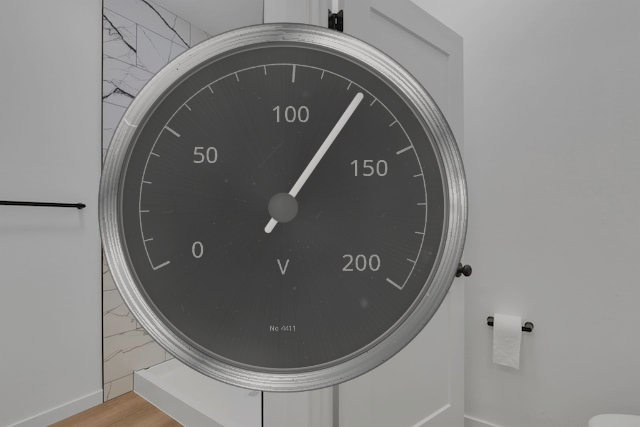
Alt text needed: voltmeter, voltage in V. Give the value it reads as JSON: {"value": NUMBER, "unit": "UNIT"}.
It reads {"value": 125, "unit": "V"}
